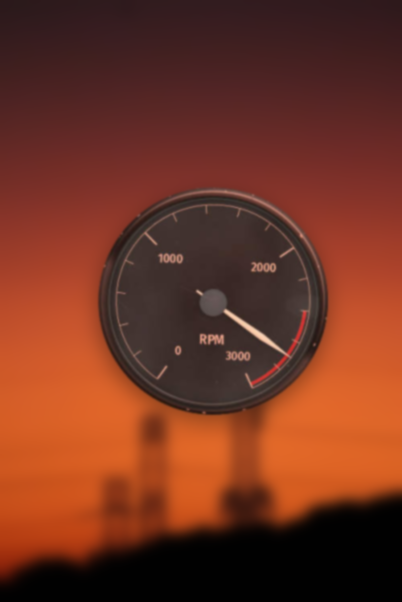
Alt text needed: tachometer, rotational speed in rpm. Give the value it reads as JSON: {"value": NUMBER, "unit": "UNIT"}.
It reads {"value": 2700, "unit": "rpm"}
